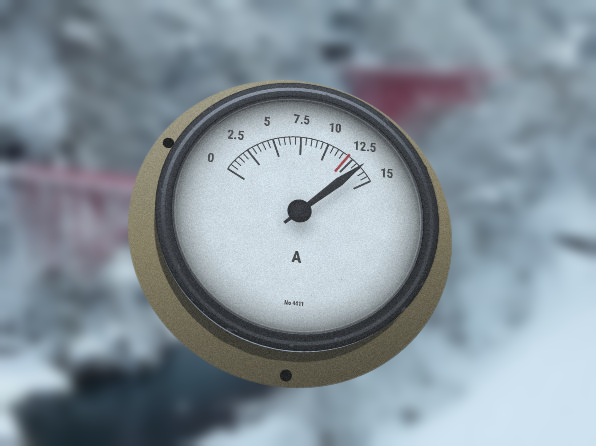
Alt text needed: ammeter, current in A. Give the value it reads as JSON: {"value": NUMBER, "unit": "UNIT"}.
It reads {"value": 13.5, "unit": "A"}
